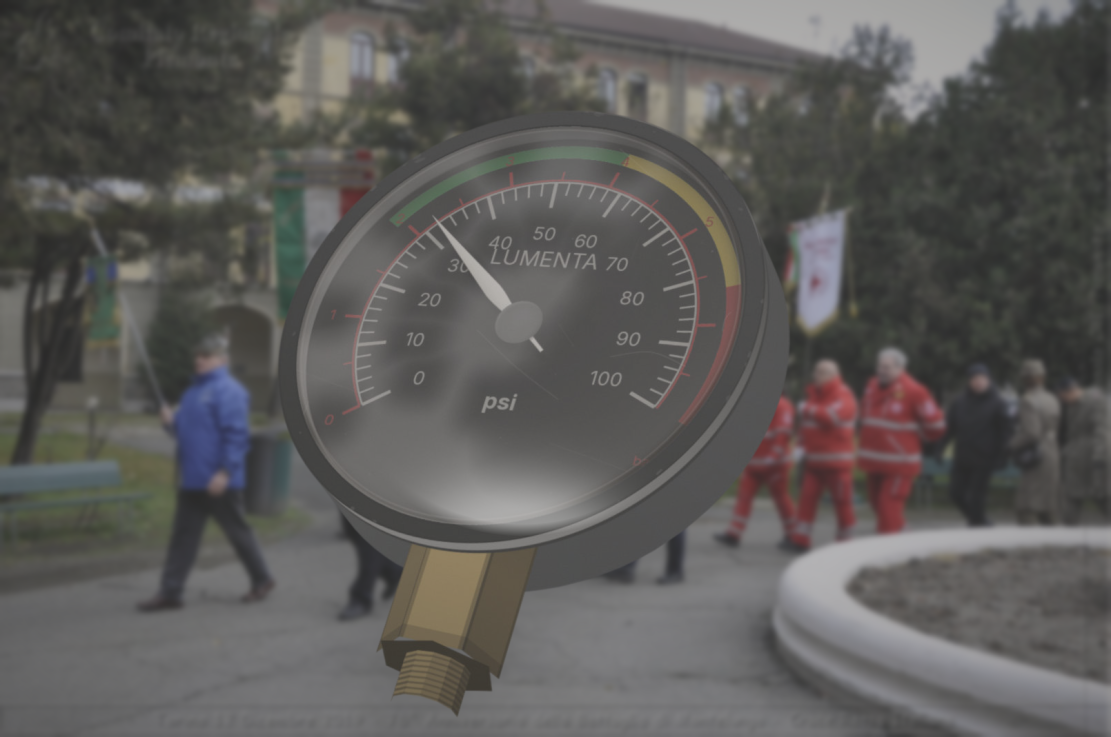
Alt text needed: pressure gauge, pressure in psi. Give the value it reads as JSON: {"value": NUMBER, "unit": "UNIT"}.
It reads {"value": 32, "unit": "psi"}
